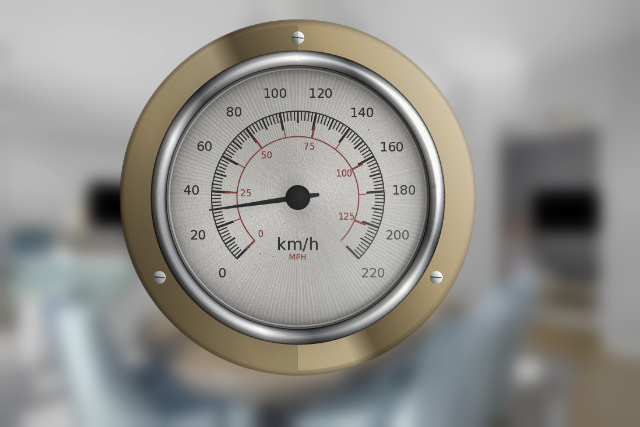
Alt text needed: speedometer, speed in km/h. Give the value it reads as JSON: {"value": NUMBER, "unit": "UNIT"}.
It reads {"value": 30, "unit": "km/h"}
